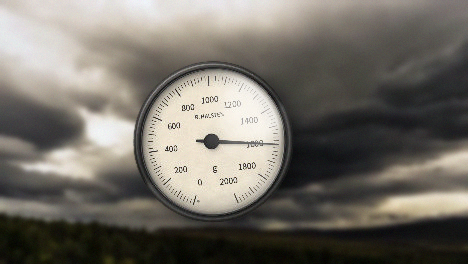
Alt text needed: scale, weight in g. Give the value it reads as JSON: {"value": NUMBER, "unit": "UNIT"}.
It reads {"value": 1600, "unit": "g"}
